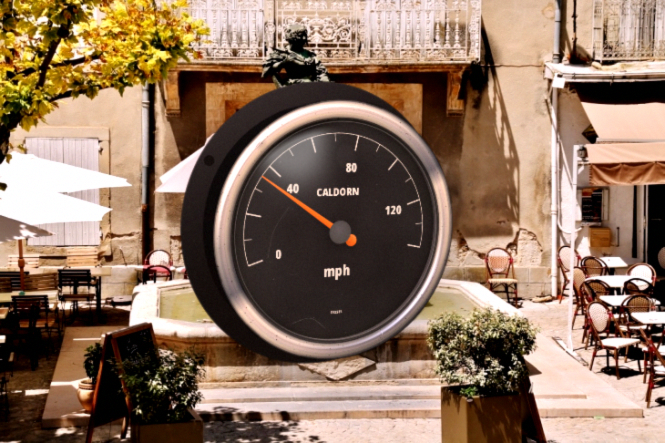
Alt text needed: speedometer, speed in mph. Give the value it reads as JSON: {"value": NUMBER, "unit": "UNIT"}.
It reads {"value": 35, "unit": "mph"}
